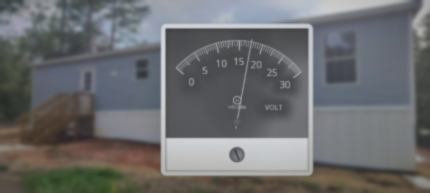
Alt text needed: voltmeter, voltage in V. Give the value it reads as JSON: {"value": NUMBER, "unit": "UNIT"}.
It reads {"value": 17.5, "unit": "V"}
